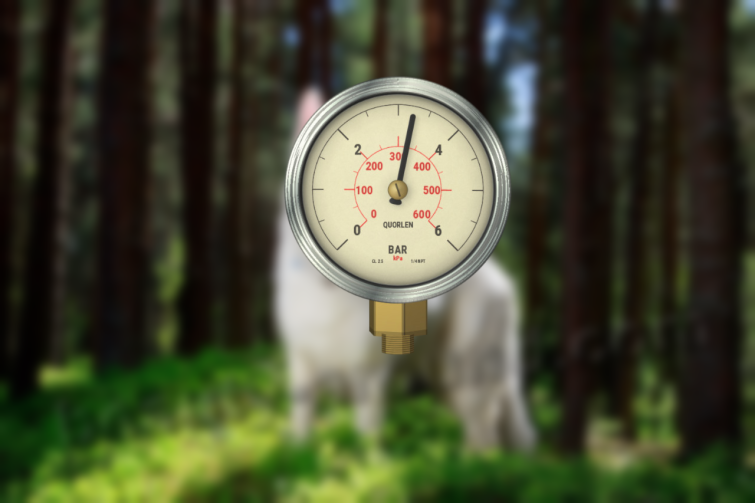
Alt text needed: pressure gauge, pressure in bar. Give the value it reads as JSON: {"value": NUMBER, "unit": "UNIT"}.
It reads {"value": 3.25, "unit": "bar"}
